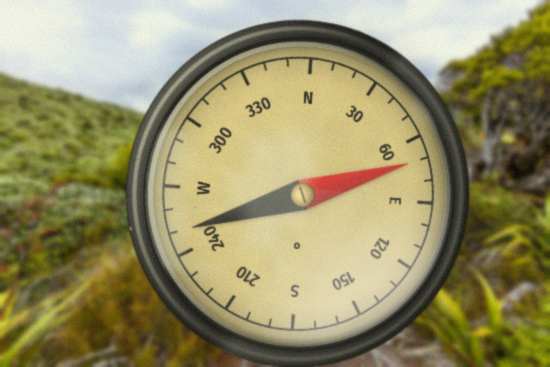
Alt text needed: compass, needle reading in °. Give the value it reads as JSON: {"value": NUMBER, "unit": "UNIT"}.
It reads {"value": 70, "unit": "°"}
